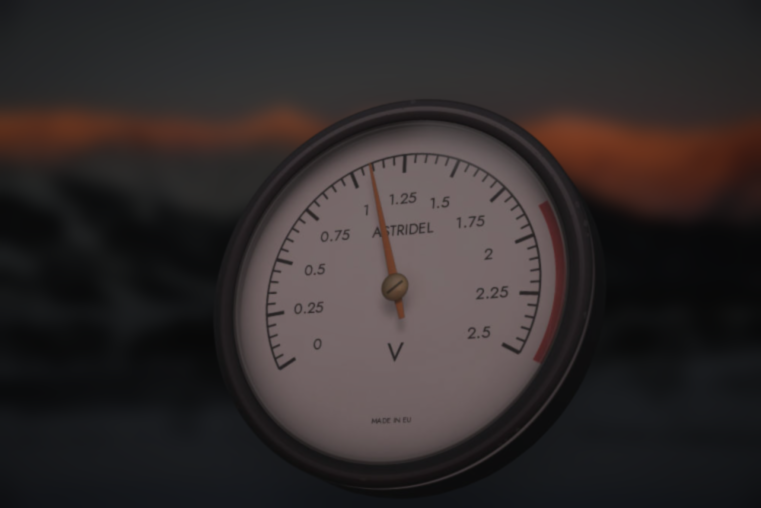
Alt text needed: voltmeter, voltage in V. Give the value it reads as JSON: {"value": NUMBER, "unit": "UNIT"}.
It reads {"value": 1.1, "unit": "V"}
